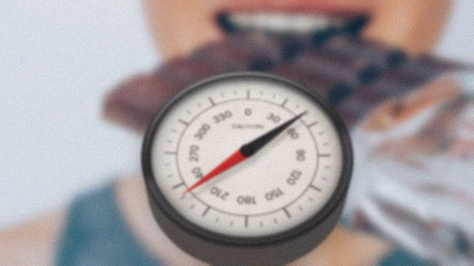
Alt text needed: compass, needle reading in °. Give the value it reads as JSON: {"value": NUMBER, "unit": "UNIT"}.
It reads {"value": 230, "unit": "°"}
